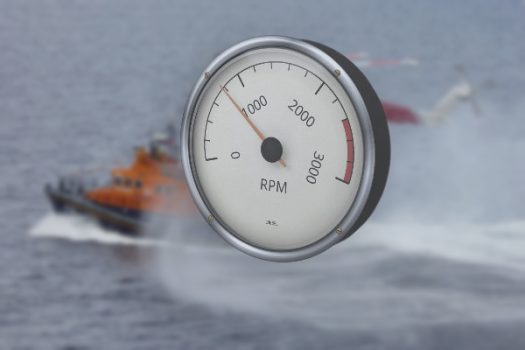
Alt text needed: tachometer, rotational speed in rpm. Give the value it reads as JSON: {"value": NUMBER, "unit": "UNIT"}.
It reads {"value": 800, "unit": "rpm"}
